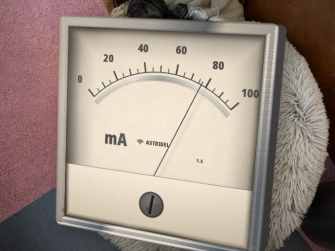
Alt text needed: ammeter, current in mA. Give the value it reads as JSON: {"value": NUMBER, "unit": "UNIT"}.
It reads {"value": 77.5, "unit": "mA"}
